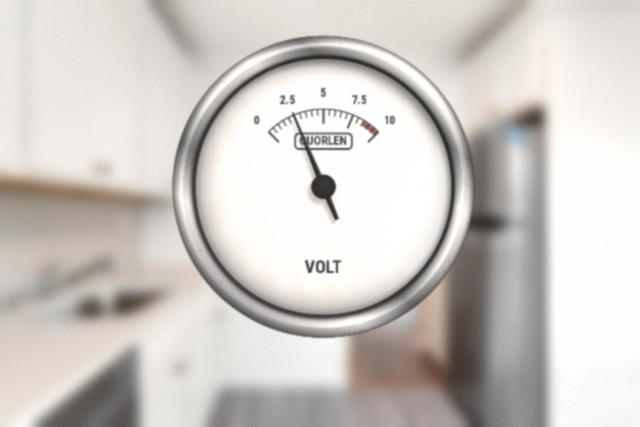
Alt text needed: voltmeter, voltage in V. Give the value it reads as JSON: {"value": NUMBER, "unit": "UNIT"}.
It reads {"value": 2.5, "unit": "V"}
